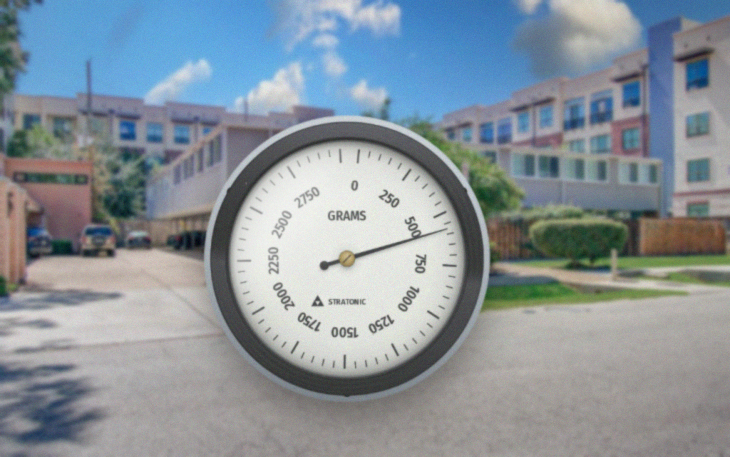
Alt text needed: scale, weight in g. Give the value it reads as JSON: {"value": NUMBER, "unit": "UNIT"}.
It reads {"value": 575, "unit": "g"}
